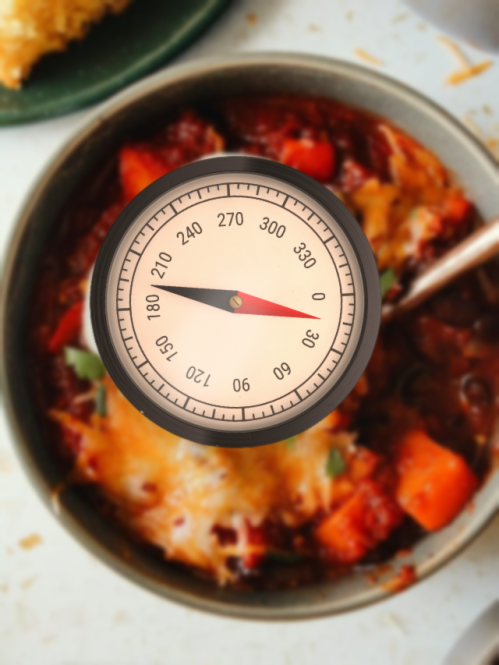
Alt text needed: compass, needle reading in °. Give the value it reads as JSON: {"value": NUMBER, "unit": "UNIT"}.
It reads {"value": 15, "unit": "°"}
